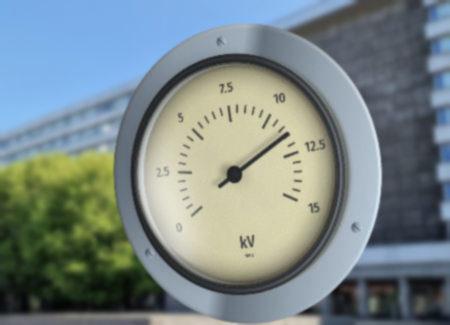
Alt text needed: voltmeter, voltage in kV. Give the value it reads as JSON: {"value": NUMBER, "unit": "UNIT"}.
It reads {"value": 11.5, "unit": "kV"}
